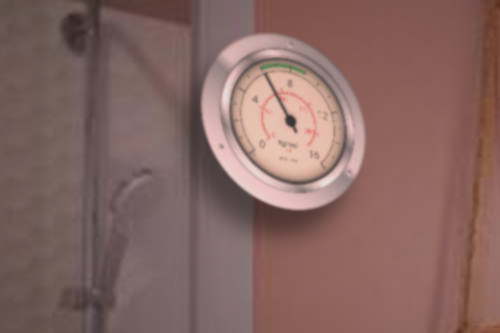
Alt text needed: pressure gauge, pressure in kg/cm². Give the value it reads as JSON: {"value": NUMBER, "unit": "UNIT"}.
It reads {"value": 6, "unit": "kg/cm²"}
